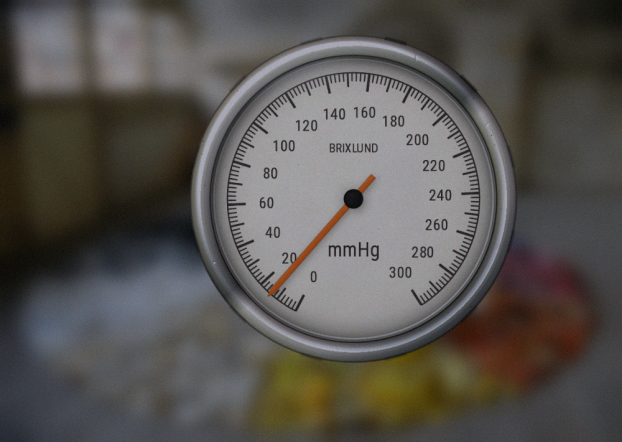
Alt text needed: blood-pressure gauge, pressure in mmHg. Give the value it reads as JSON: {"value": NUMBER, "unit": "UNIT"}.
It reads {"value": 14, "unit": "mmHg"}
